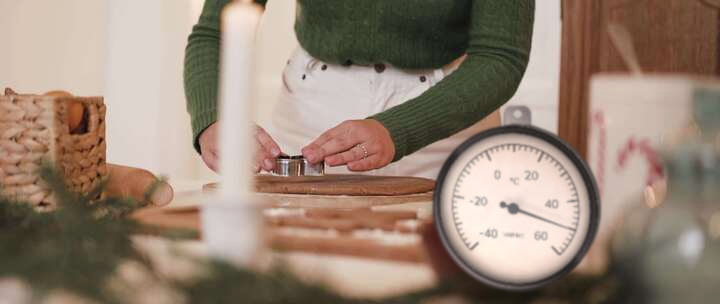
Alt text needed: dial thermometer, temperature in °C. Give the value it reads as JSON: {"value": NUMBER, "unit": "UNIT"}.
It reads {"value": 50, "unit": "°C"}
